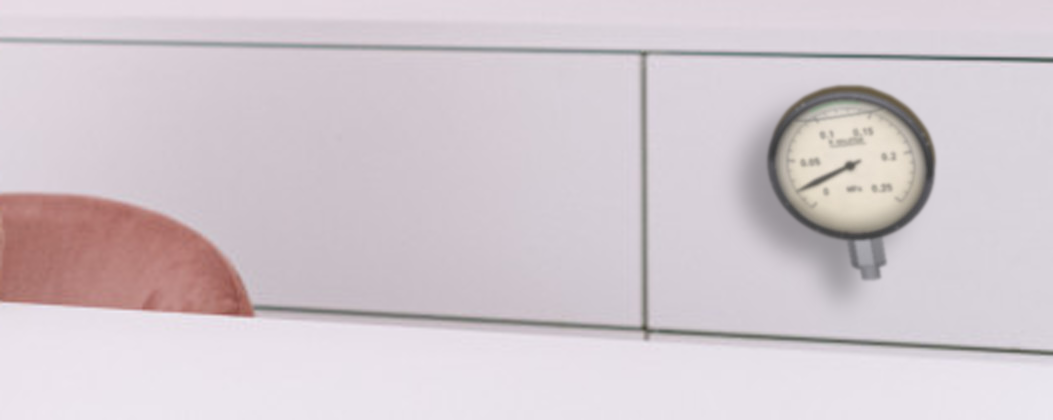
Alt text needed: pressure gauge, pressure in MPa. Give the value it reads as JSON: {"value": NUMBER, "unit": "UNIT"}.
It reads {"value": 0.02, "unit": "MPa"}
